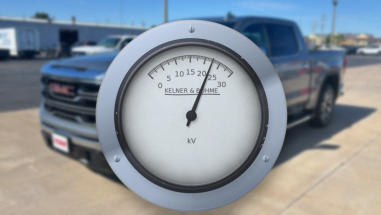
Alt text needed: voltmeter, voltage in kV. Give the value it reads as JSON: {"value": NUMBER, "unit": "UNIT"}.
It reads {"value": 22.5, "unit": "kV"}
